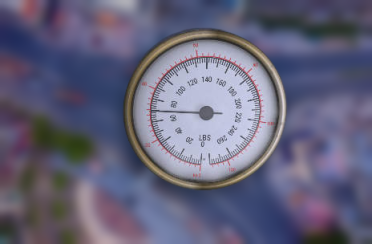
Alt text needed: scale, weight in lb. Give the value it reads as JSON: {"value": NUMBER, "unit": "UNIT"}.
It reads {"value": 70, "unit": "lb"}
